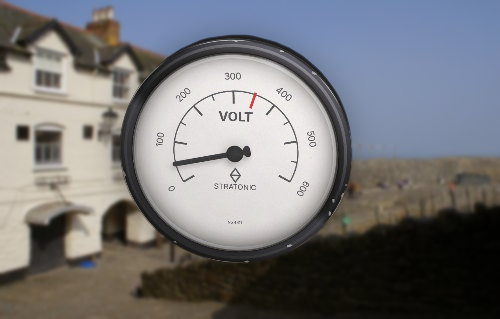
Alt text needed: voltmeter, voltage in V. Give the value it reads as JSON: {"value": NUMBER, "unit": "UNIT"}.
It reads {"value": 50, "unit": "V"}
